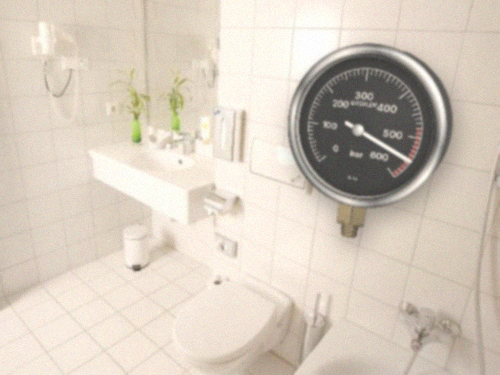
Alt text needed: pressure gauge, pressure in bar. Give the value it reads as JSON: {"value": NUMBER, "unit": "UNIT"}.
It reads {"value": 550, "unit": "bar"}
